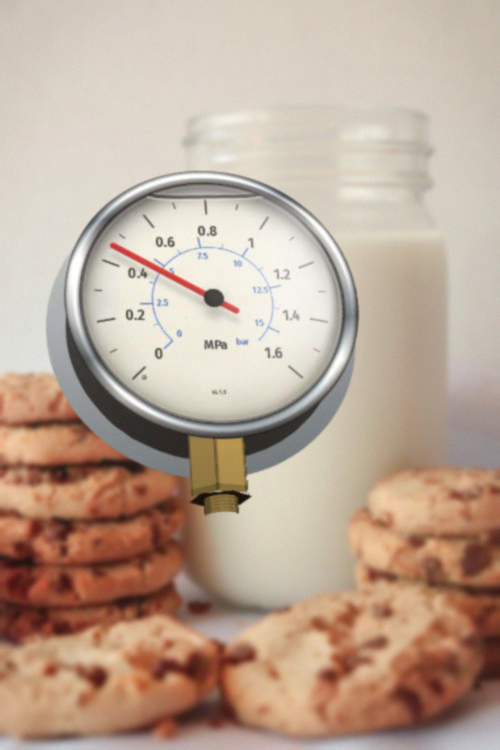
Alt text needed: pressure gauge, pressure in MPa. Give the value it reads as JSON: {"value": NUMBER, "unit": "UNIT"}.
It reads {"value": 0.45, "unit": "MPa"}
